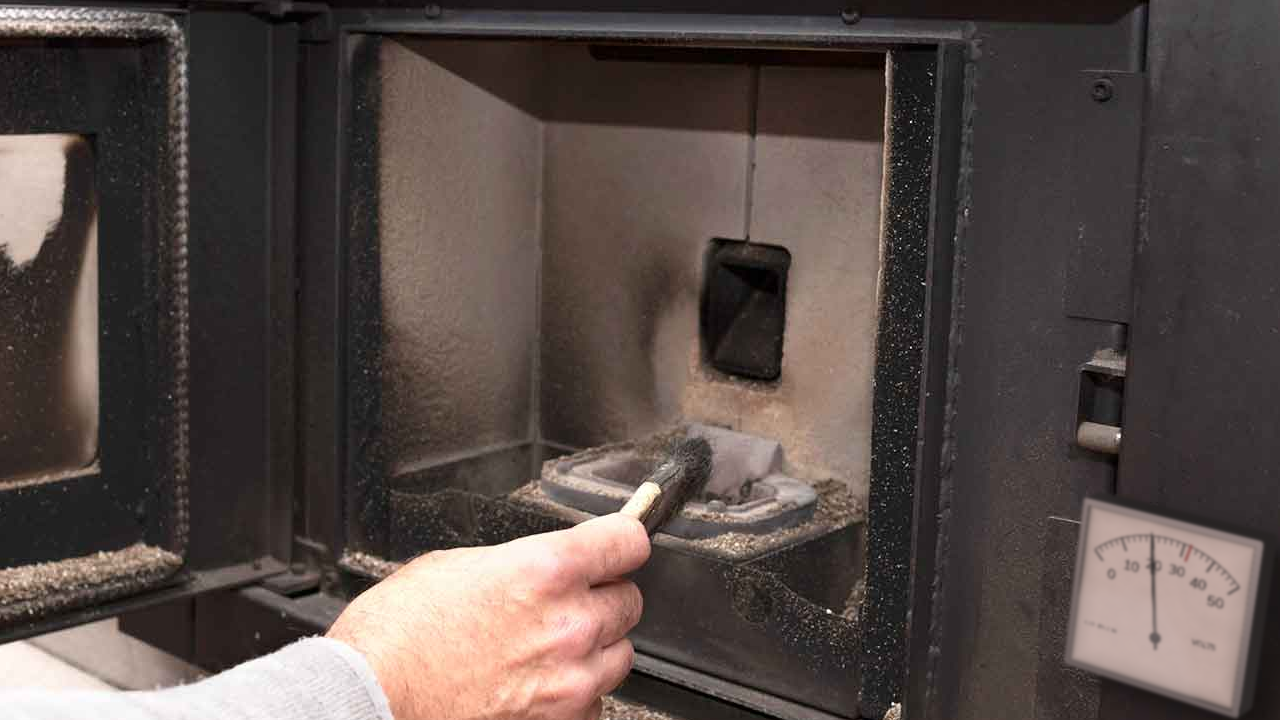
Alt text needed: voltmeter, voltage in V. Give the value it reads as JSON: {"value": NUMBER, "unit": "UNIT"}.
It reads {"value": 20, "unit": "V"}
